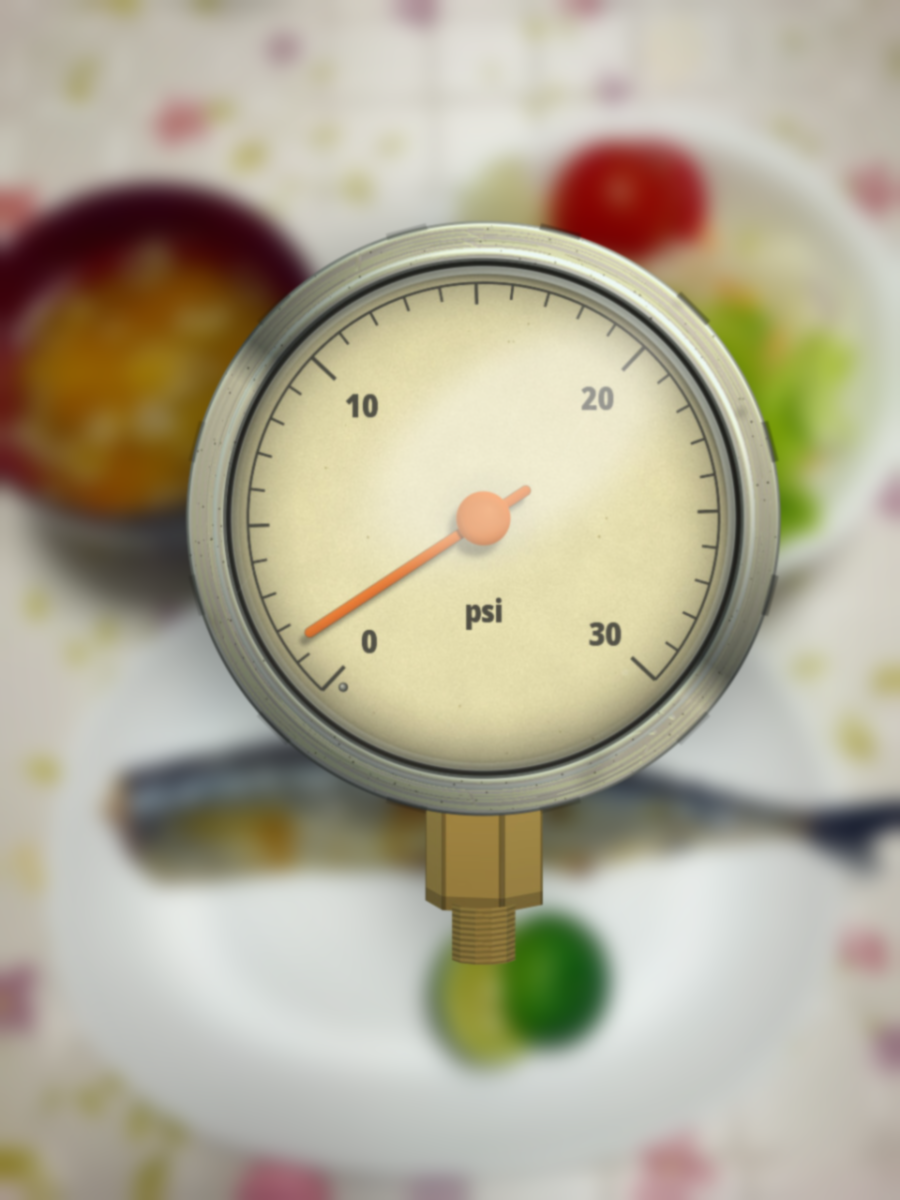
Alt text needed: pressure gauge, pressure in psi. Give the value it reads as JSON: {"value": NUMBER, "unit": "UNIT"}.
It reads {"value": 1.5, "unit": "psi"}
